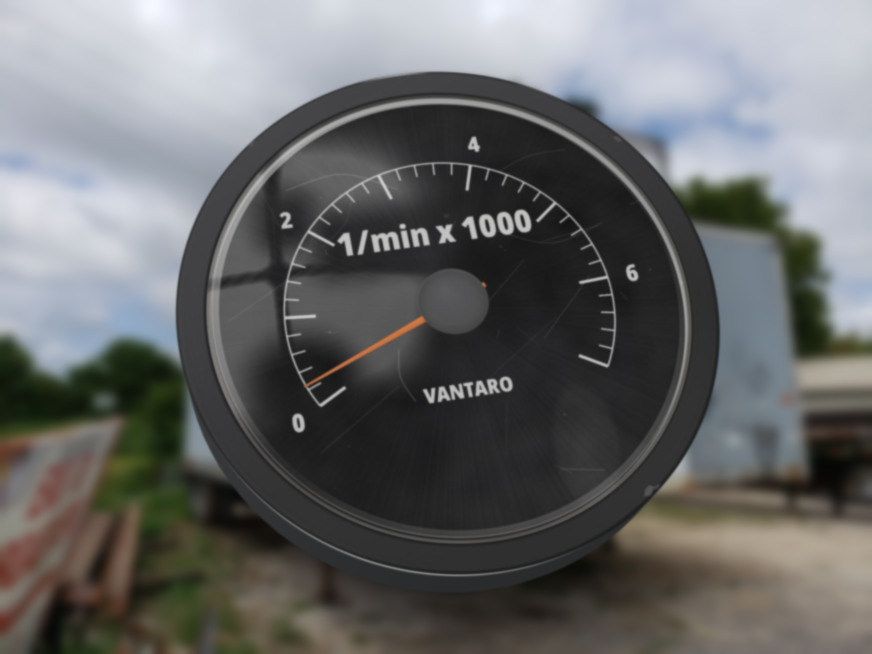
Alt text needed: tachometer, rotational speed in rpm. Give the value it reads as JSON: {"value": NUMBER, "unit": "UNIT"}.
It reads {"value": 200, "unit": "rpm"}
